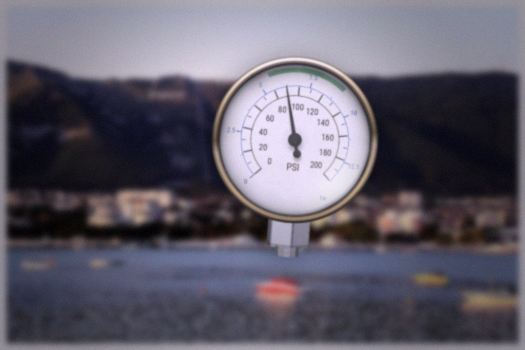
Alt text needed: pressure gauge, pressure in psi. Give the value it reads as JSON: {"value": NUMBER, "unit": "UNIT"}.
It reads {"value": 90, "unit": "psi"}
